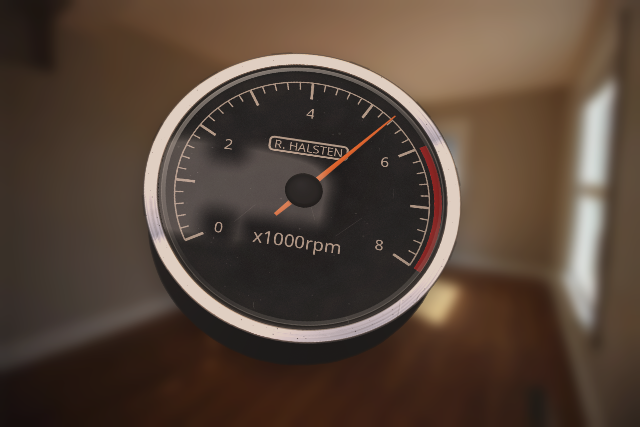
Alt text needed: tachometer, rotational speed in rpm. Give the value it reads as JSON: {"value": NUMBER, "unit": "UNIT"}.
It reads {"value": 5400, "unit": "rpm"}
